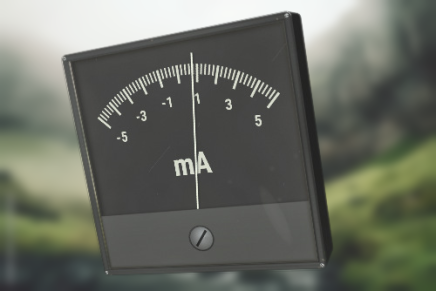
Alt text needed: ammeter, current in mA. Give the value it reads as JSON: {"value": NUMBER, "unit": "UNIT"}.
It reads {"value": 0.8, "unit": "mA"}
